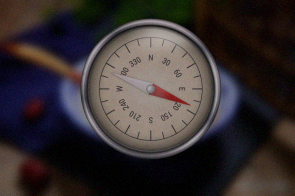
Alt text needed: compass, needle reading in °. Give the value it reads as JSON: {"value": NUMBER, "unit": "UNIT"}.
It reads {"value": 112.5, "unit": "°"}
